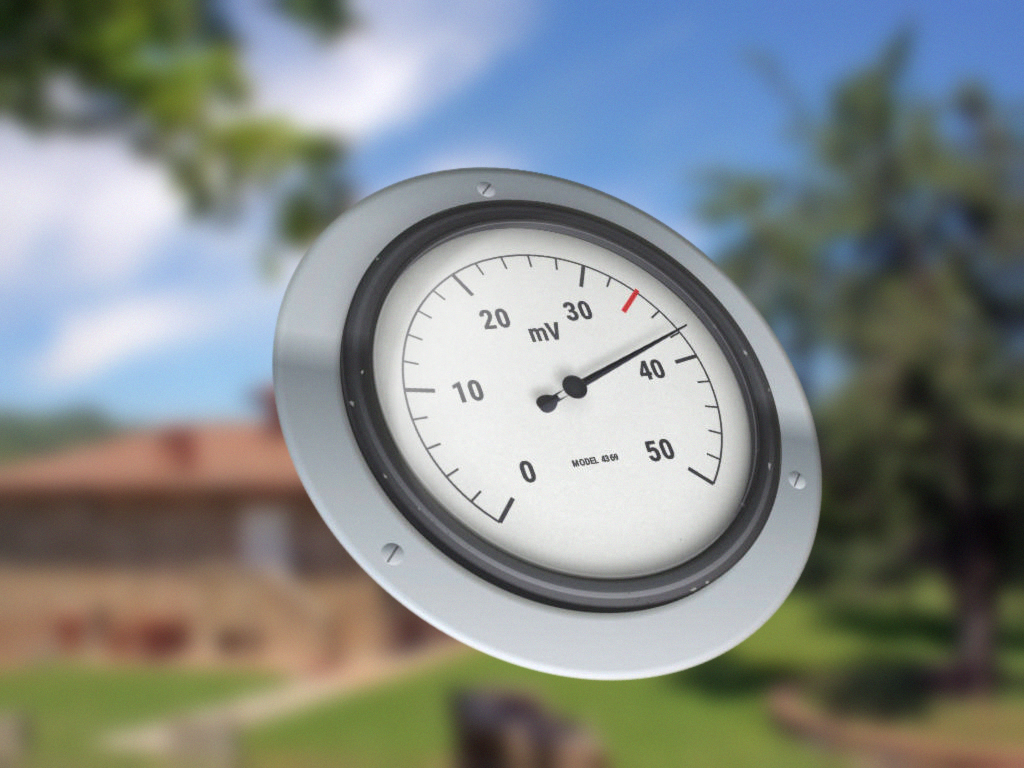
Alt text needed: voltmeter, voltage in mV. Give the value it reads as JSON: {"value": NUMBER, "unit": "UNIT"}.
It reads {"value": 38, "unit": "mV"}
